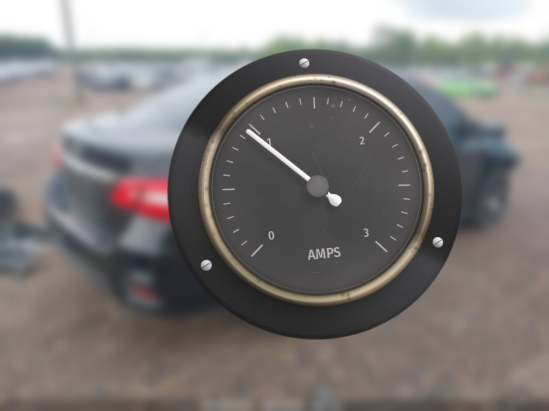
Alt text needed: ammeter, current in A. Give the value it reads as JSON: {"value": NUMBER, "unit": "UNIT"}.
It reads {"value": 0.95, "unit": "A"}
